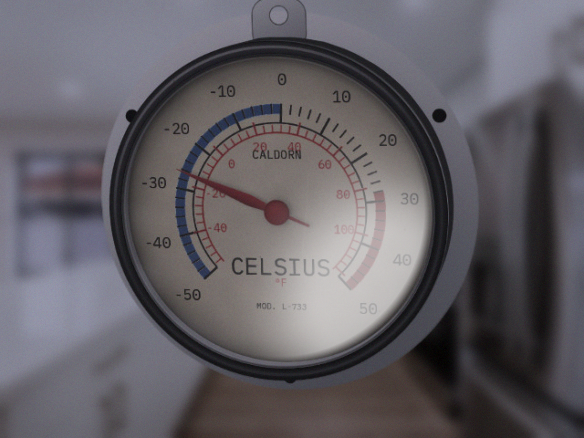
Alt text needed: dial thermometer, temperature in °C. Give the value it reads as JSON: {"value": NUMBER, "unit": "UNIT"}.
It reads {"value": -26, "unit": "°C"}
